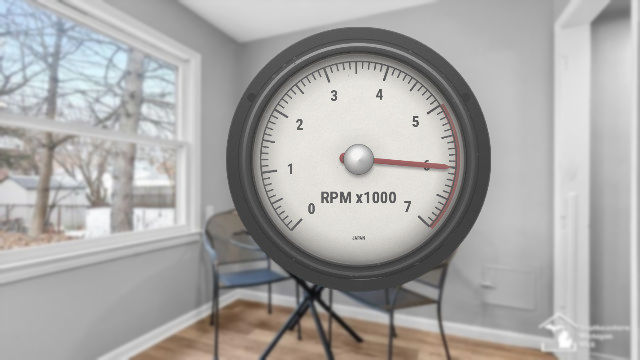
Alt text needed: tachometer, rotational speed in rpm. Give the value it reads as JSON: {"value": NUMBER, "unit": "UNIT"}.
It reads {"value": 6000, "unit": "rpm"}
